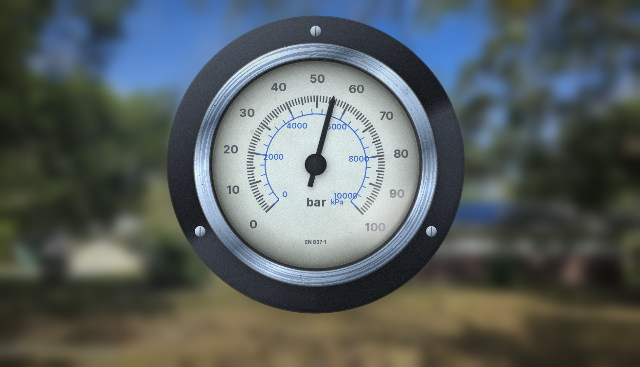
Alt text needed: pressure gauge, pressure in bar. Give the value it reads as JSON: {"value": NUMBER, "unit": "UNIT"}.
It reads {"value": 55, "unit": "bar"}
